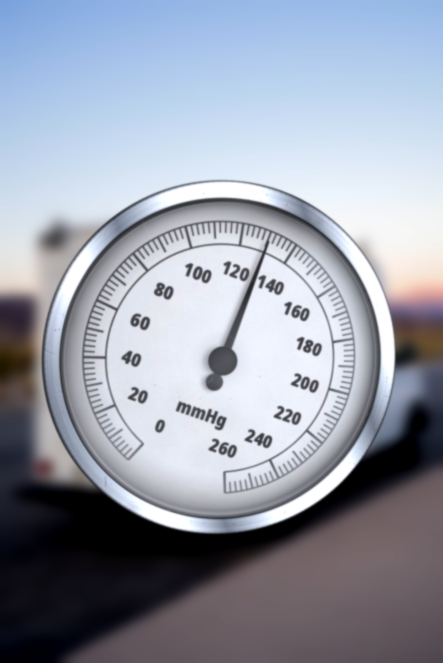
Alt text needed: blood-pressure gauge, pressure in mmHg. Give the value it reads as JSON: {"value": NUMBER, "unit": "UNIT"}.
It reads {"value": 130, "unit": "mmHg"}
